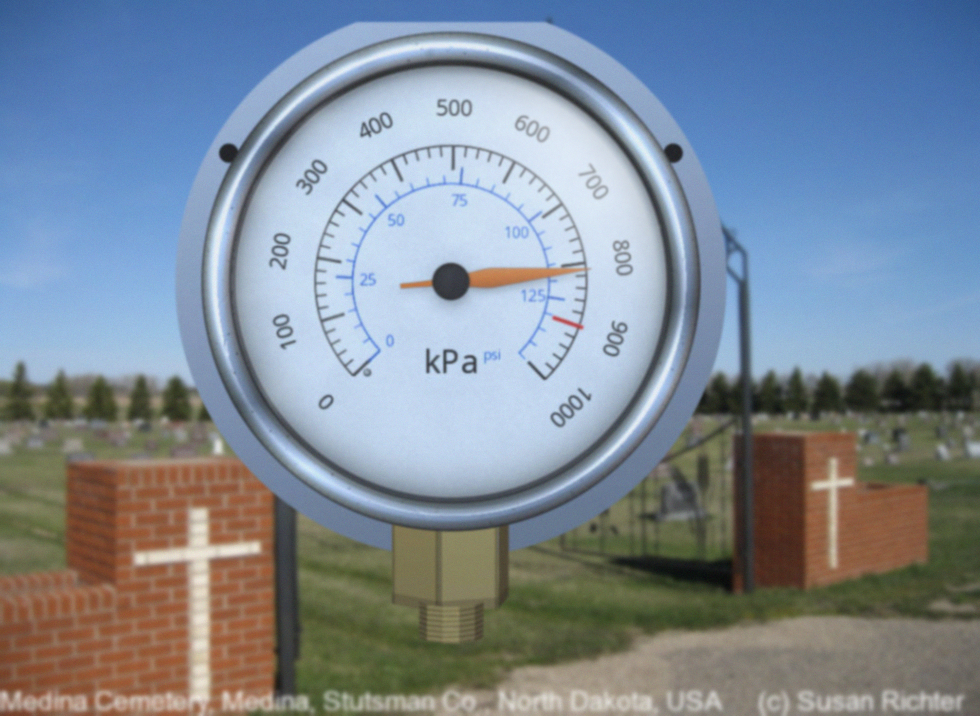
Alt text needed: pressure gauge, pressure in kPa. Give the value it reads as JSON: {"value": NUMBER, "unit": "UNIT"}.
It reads {"value": 810, "unit": "kPa"}
